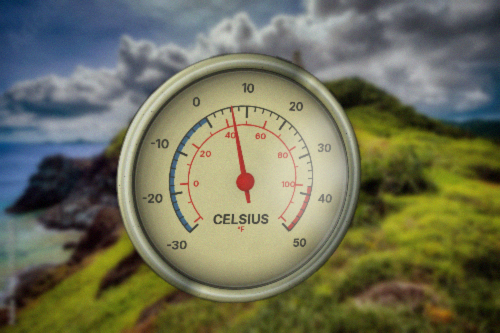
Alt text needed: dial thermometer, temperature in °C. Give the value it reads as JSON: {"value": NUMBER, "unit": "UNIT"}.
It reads {"value": 6, "unit": "°C"}
